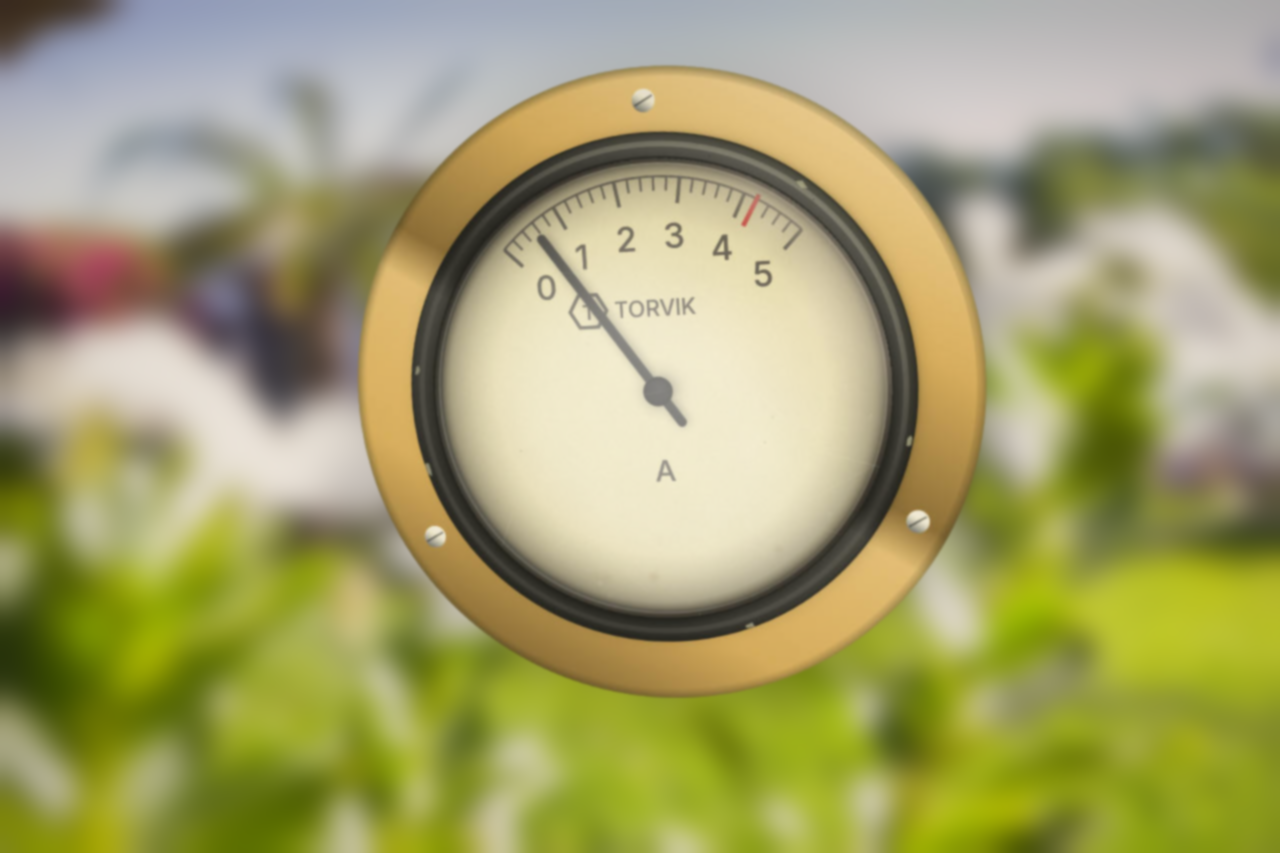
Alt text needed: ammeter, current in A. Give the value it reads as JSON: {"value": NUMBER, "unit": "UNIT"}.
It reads {"value": 0.6, "unit": "A"}
